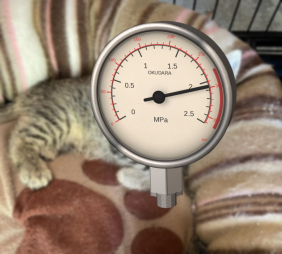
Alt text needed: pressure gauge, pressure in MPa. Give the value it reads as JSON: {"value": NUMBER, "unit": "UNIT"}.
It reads {"value": 2.05, "unit": "MPa"}
